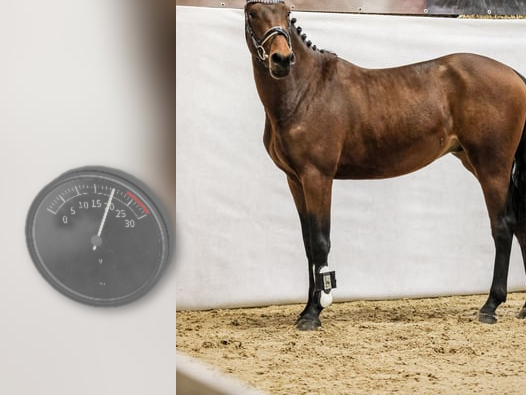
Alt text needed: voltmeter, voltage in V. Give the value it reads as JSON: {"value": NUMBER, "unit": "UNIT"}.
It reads {"value": 20, "unit": "V"}
